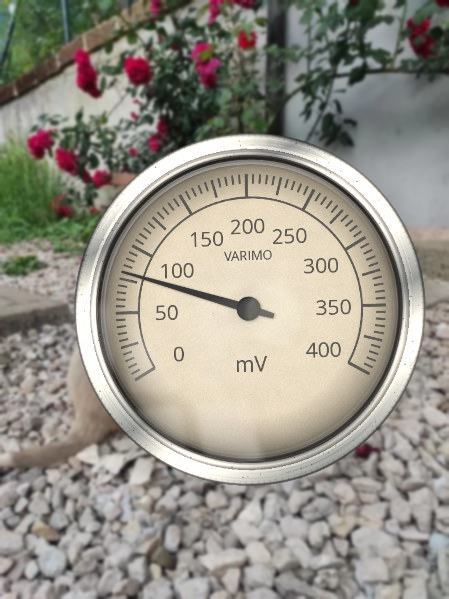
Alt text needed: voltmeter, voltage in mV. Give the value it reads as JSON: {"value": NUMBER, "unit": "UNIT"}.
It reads {"value": 80, "unit": "mV"}
